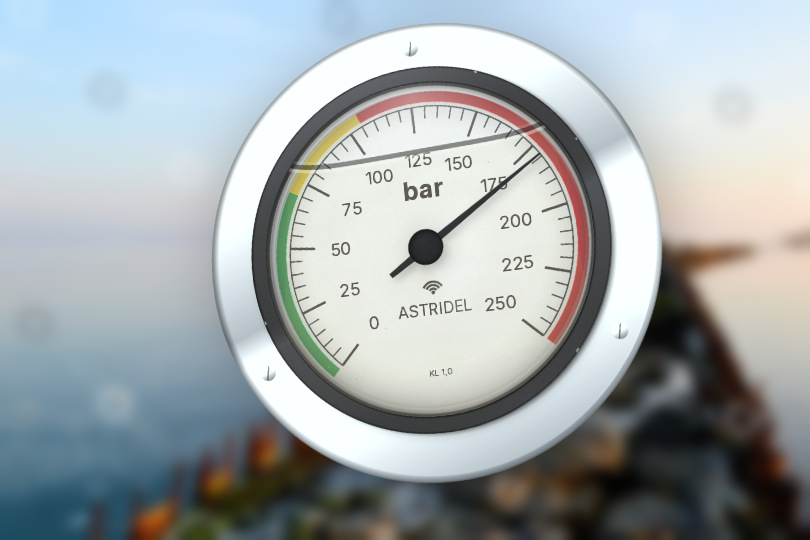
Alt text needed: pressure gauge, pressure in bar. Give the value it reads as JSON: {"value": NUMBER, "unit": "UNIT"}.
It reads {"value": 180, "unit": "bar"}
